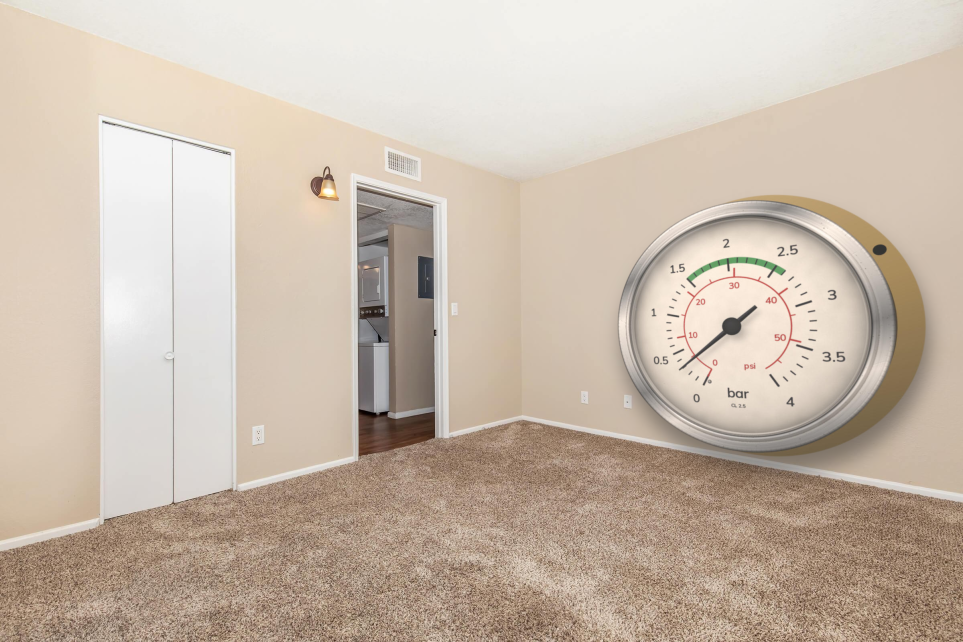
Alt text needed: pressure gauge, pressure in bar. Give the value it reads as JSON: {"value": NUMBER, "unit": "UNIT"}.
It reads {"value": 0.3, "unit": "bar"}
